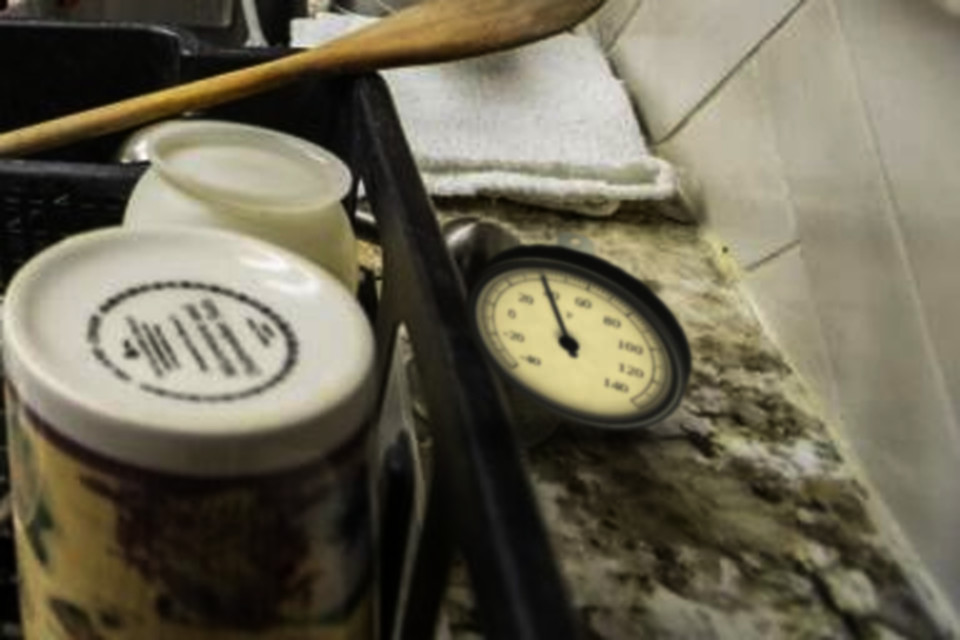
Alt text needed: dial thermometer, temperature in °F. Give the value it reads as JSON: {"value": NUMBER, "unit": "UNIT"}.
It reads {"value": 40, "unit": "°F"}
